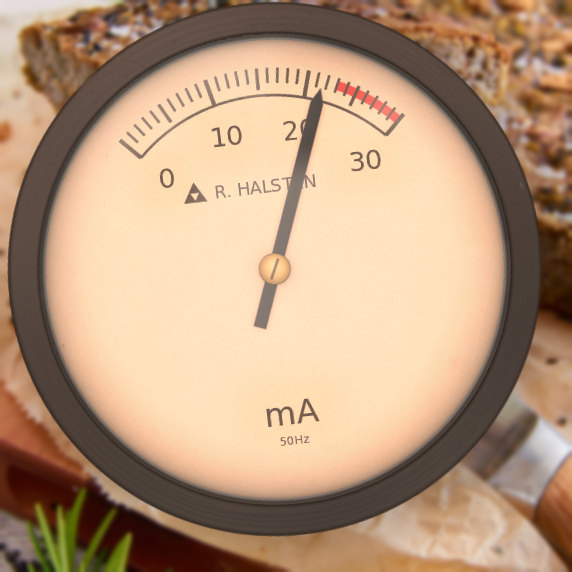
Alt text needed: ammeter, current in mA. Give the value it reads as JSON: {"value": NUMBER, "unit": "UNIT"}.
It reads {"value": 21.5, "unit": "mA"}
